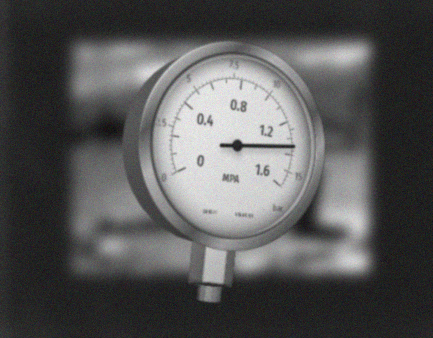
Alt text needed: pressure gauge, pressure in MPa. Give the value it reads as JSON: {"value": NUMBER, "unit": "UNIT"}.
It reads {"value": 1.35, "unit": "MPa"}
